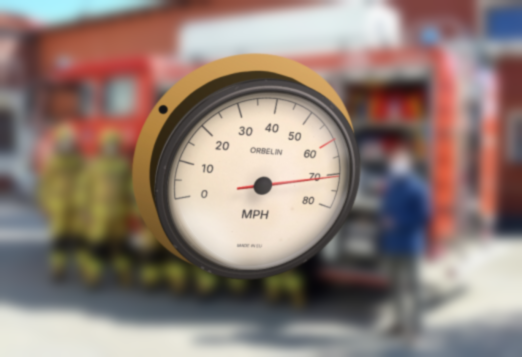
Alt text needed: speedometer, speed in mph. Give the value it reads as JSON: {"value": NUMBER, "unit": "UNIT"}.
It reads {"value": 70, "unit": "mph"}
